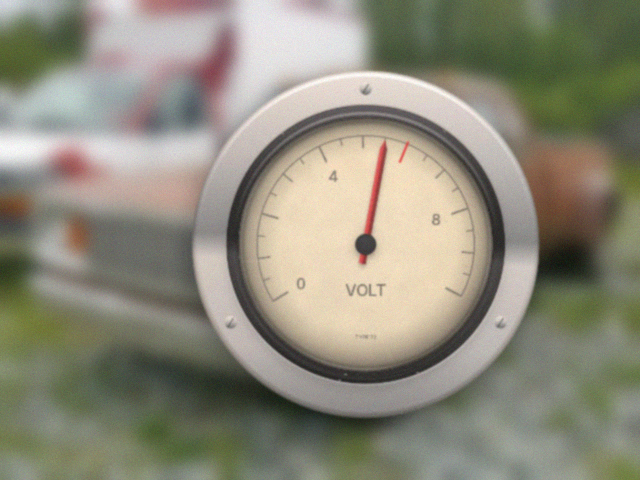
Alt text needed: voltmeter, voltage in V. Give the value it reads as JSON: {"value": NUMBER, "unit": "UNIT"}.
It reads {"value": 5.5, "unit": "V"}
